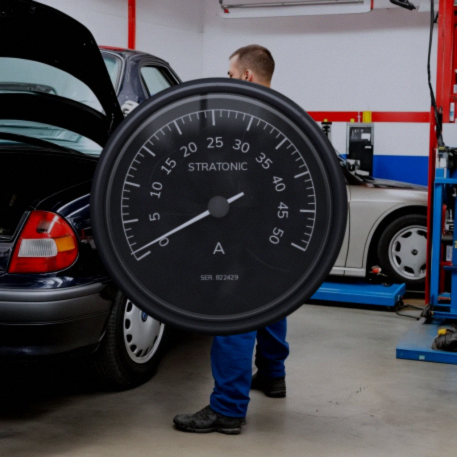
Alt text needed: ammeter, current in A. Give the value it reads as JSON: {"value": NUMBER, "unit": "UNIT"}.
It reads {"value": 1, "unit": "A"}
